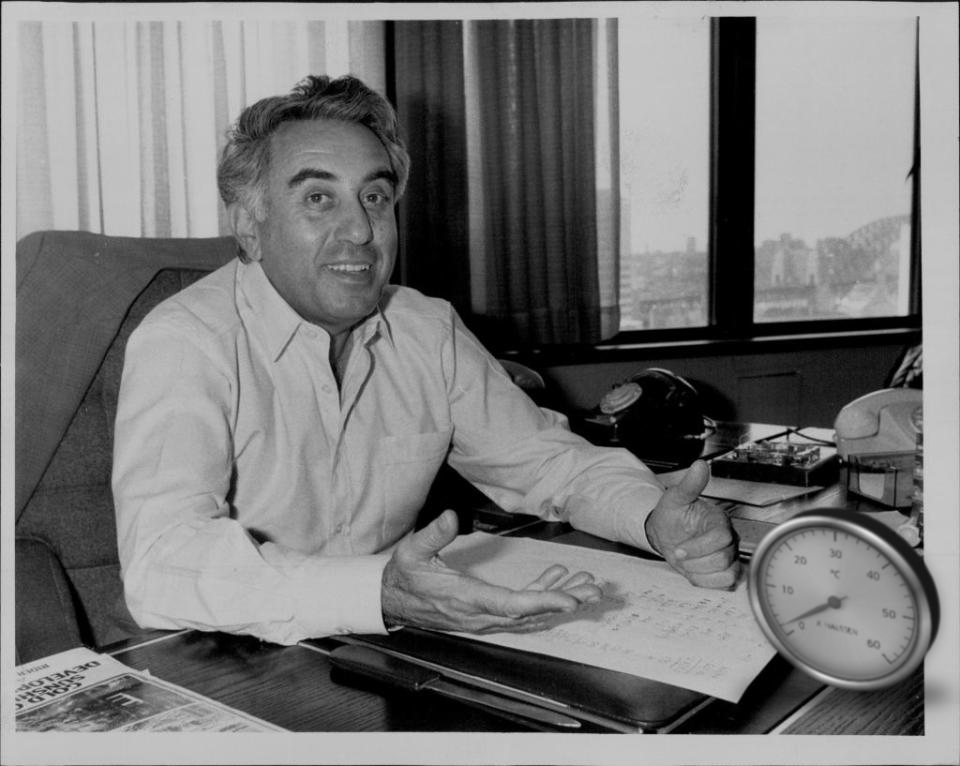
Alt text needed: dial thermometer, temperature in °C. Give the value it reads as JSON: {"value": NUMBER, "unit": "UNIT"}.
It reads {"value": 2, "unit": "°C"}
